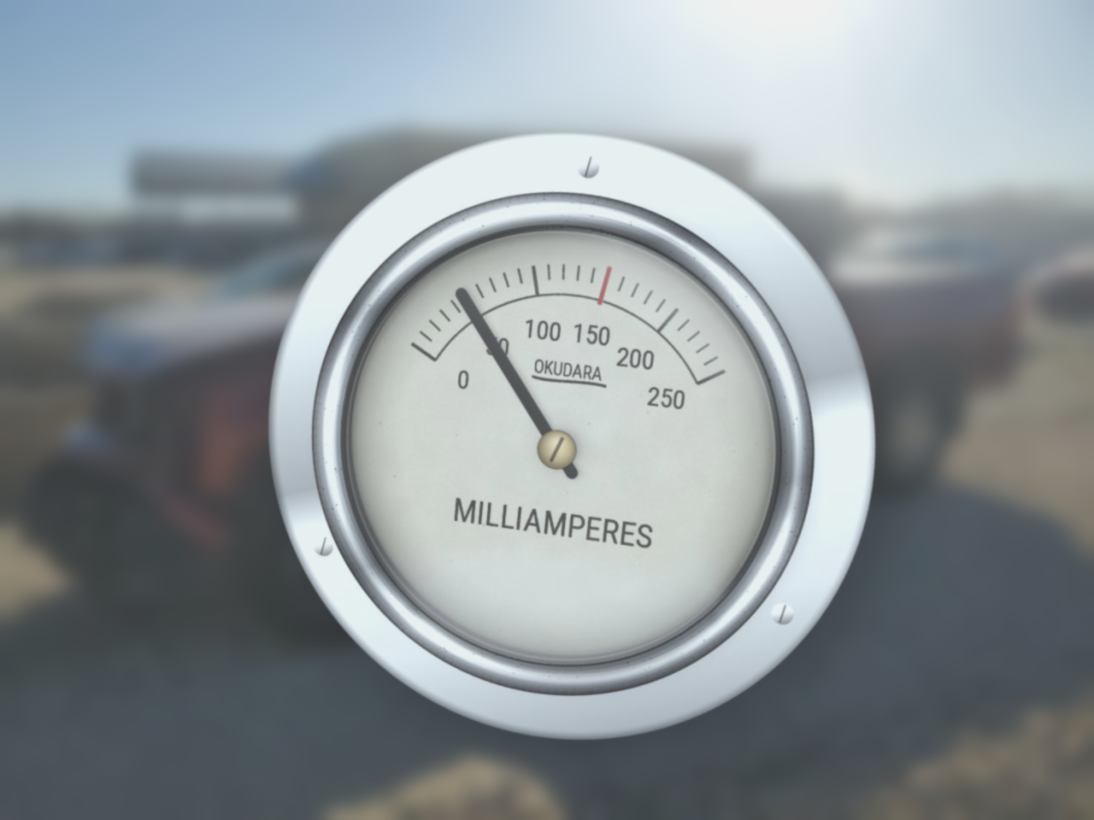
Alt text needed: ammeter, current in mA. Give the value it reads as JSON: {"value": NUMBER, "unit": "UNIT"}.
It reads {"value": 50, "unit": "mA"}
